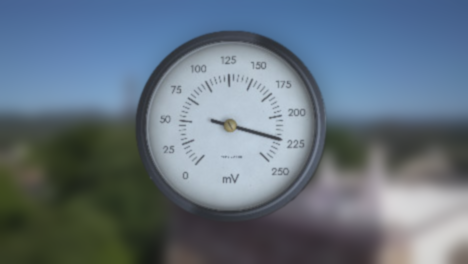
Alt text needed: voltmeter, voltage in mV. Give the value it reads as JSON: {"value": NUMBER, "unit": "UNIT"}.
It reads {"value": 225, "unit": "mV"}
